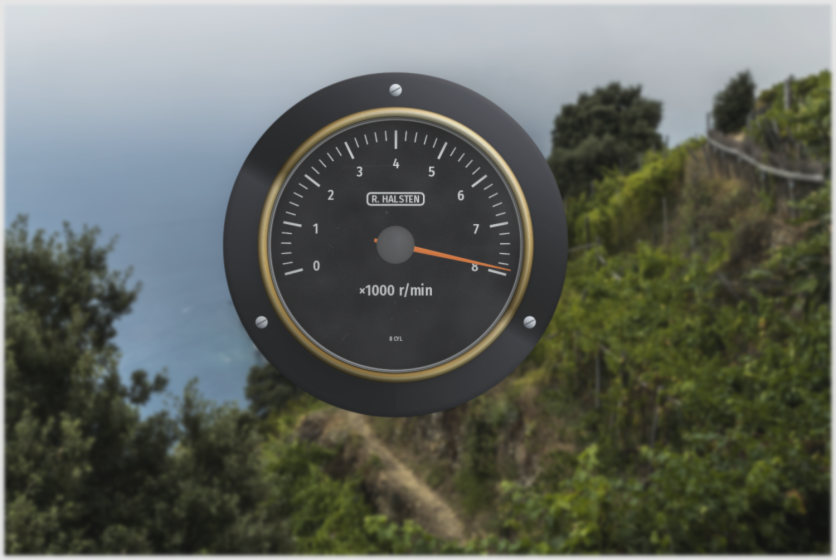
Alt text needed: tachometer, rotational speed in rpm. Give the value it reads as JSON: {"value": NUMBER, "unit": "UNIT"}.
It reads {"value": 7900, "unit": "rpm"}
